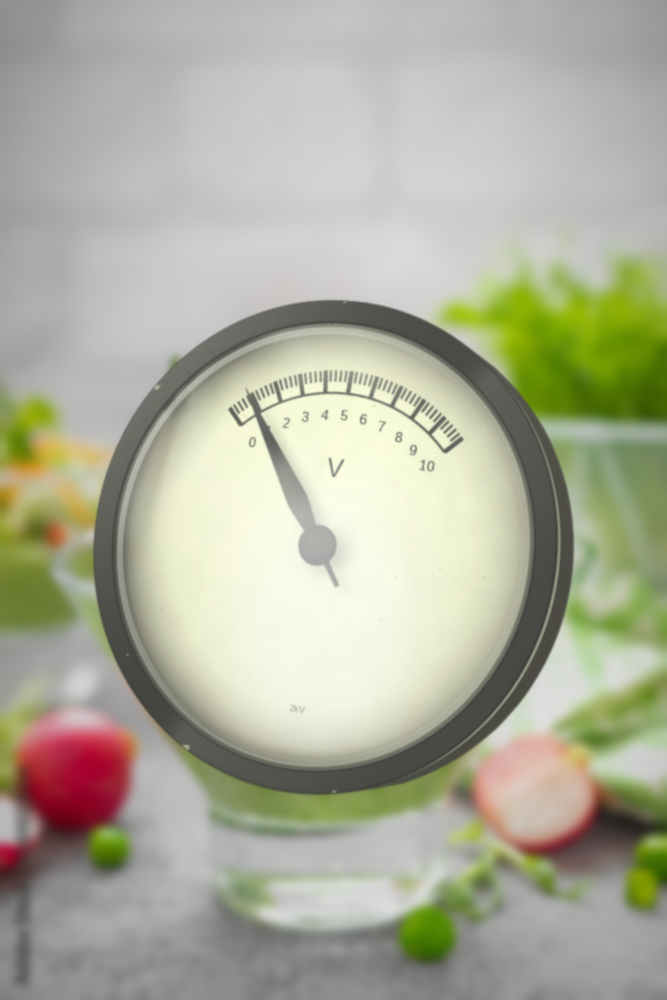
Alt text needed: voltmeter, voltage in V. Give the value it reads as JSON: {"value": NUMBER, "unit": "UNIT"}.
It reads {"value": 1, "unit": "V"}
